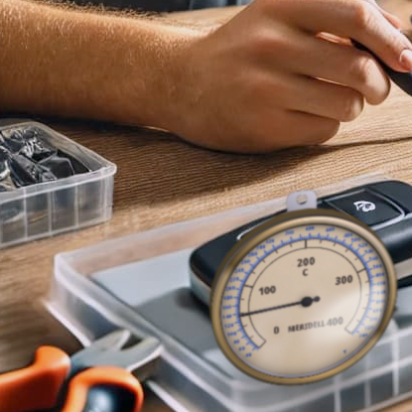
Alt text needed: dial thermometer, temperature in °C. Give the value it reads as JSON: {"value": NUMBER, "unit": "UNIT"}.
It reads {"value": 60, "unit": "°C"}
